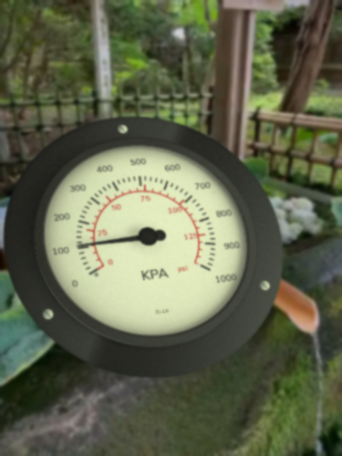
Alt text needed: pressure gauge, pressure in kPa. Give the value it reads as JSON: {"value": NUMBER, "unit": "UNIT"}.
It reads {"value": 100, "unit": "kPa"}
